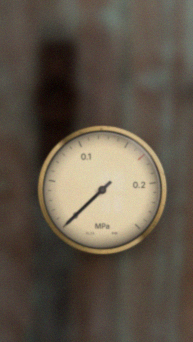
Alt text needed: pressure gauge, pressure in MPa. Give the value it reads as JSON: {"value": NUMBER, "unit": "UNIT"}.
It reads {"value": 0, "unit": "MPa"}
